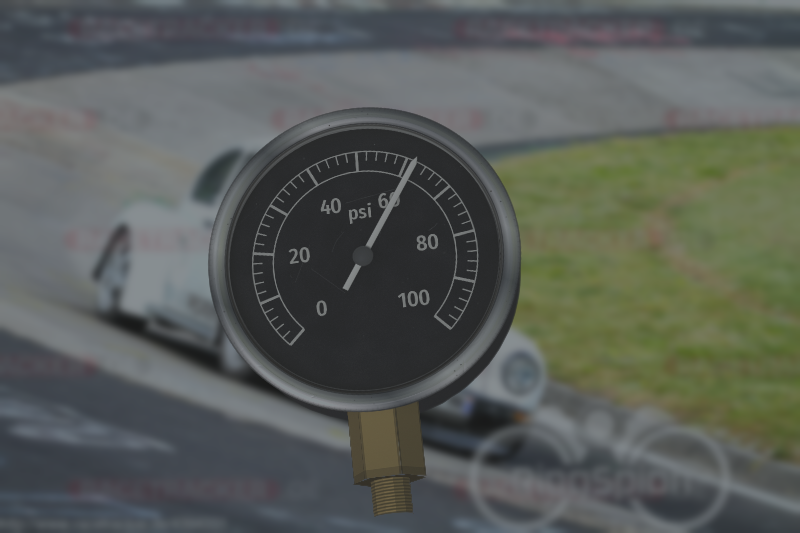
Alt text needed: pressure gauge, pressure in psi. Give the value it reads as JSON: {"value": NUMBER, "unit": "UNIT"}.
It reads {"value": 62, "unit": "psi"}
